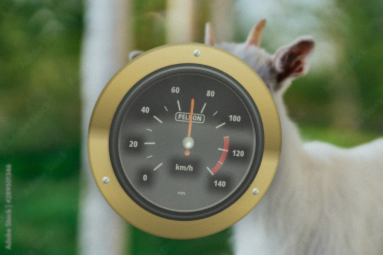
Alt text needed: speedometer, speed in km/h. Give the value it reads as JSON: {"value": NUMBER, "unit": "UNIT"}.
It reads {"value": 70, "unit": "km/h"}
